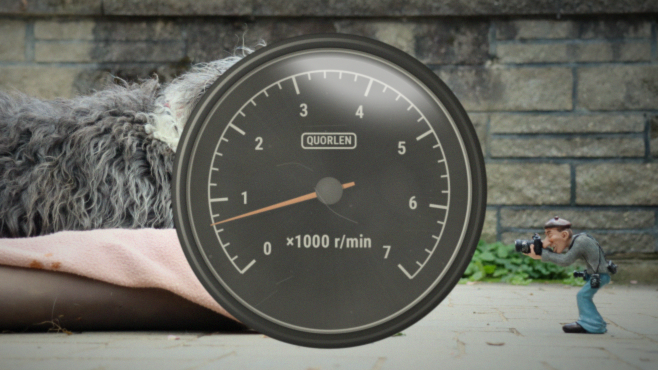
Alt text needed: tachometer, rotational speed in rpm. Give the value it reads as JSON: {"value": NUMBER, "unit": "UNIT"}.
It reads {"value": 700, "unit": "rpm"}
